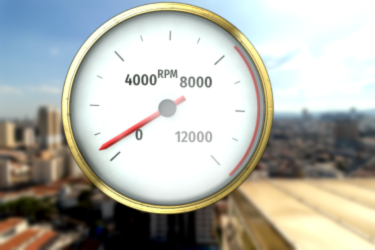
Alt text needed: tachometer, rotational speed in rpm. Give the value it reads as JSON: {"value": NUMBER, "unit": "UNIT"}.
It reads {"value": 500, "unit": "rpm"}
